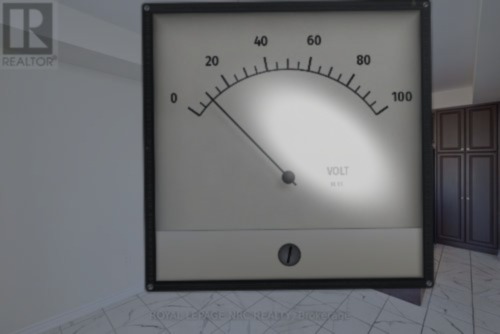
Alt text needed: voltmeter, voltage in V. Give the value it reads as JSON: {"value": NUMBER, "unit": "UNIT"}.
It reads {"value": 10, "unit": "V"}
